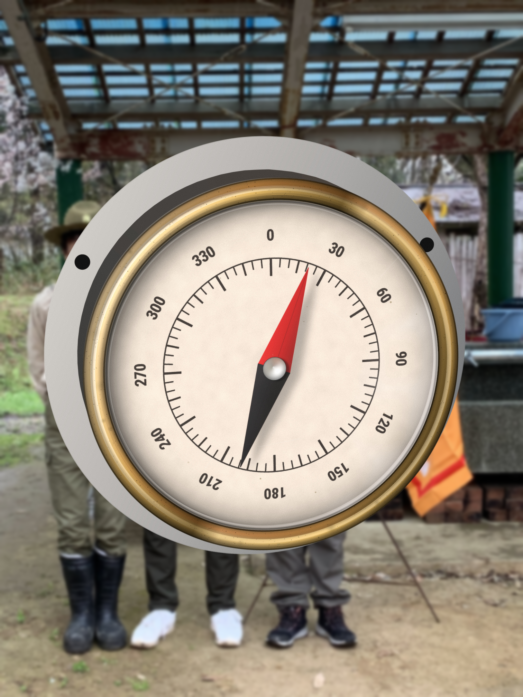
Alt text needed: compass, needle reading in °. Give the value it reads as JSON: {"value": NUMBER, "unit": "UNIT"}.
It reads {"value": 20, "unit": "°"}
